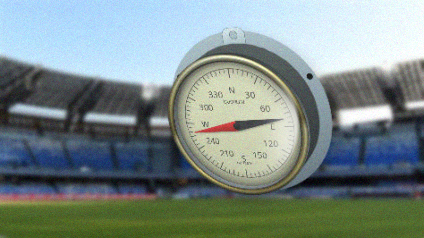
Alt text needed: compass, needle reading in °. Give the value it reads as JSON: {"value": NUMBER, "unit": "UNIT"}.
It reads {"value": 260, "unit": "°"}
